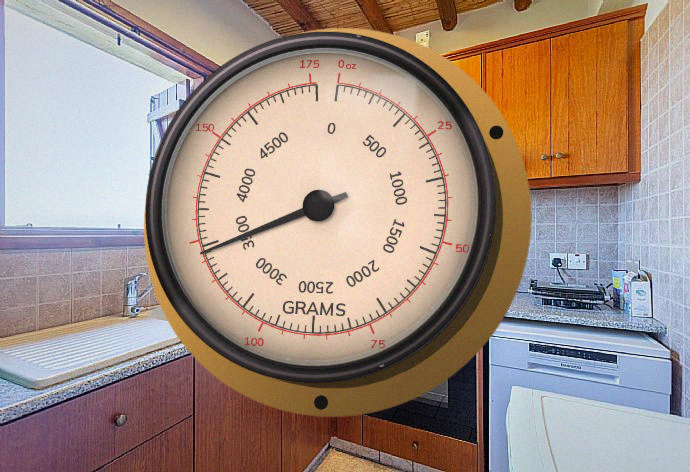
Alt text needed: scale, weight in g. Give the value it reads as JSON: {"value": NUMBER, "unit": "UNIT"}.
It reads {"value": 3450, "unit": "g"}
